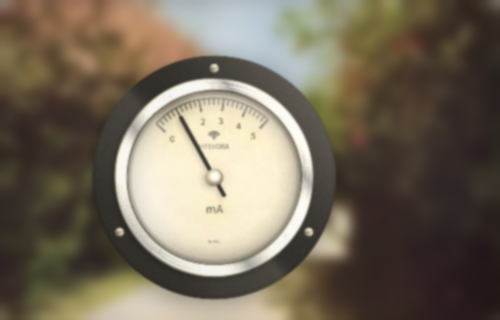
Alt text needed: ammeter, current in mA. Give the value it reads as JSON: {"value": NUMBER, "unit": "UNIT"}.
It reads {"value": 1, "unit": "mA"}
